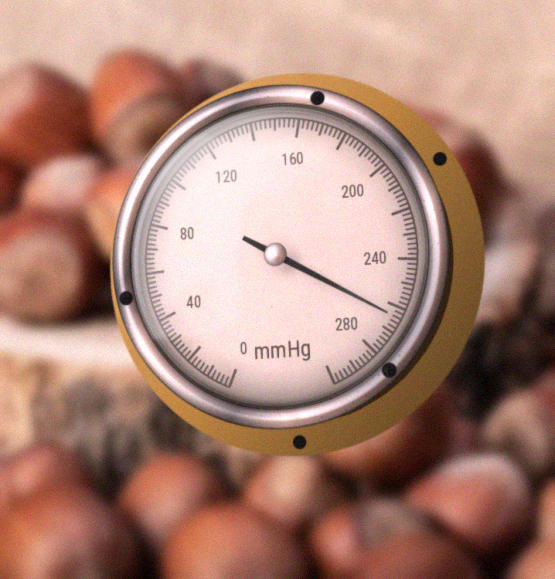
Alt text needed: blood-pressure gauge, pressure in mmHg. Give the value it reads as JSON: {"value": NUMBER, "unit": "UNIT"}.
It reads {"value": 264, "unit": "mmHg"}
